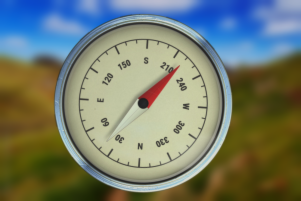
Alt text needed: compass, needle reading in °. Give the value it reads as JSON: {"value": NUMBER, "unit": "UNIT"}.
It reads {"value": 220, "unit": "°"}
